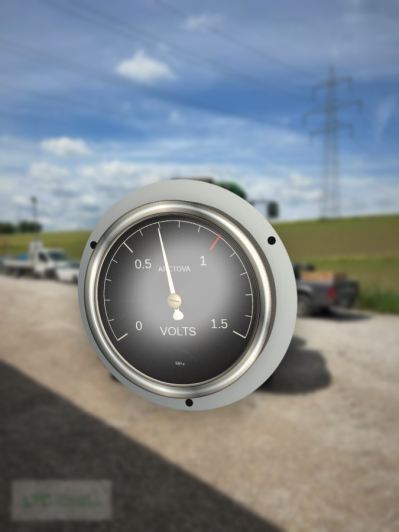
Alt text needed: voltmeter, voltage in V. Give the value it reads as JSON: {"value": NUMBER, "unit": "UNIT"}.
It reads {"value": 0.7, "unit": "V"}
